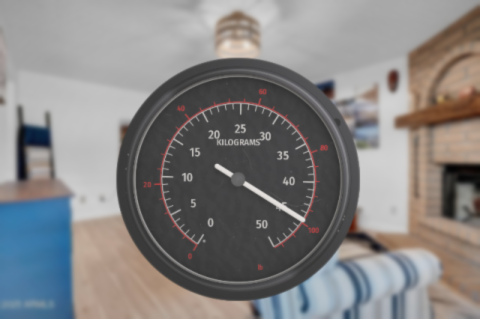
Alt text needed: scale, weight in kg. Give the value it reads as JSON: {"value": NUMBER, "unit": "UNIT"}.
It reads {"value": 45, "unit": "kg"}
